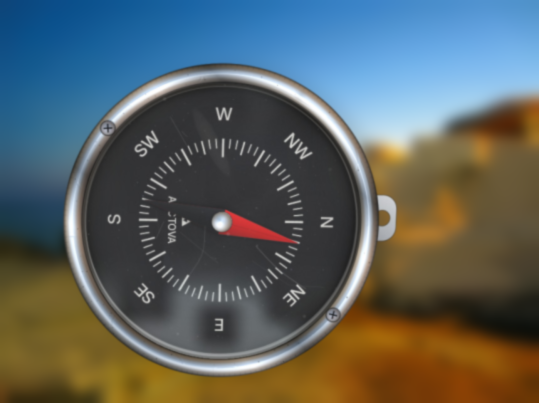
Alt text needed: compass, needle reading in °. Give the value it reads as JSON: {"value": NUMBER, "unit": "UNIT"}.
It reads {"value": 15, "unit": "°"}
